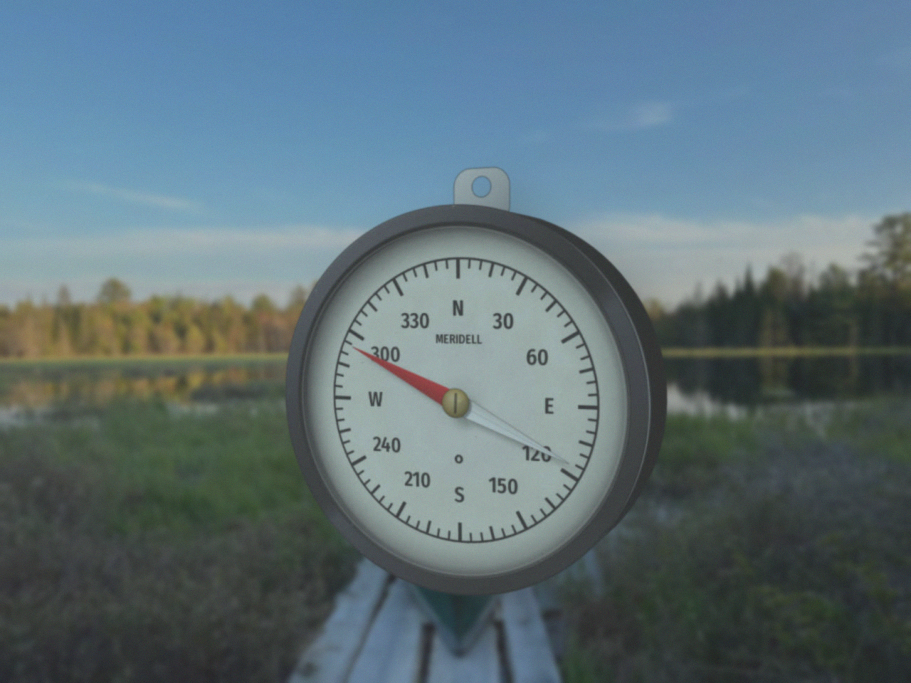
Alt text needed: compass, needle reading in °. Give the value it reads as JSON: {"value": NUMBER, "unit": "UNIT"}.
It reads {"value": 295, "unit": "°"}
